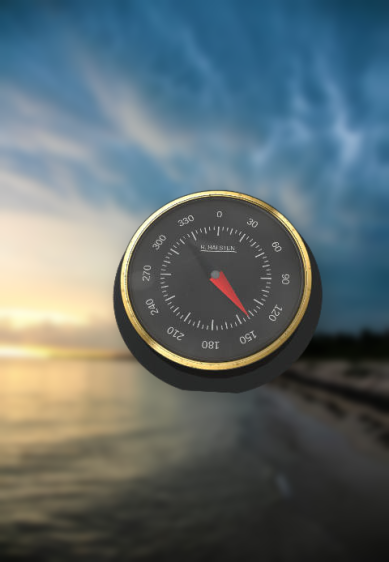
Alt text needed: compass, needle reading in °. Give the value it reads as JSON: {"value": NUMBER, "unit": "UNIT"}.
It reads {"value": 140, "unit": "°"}
